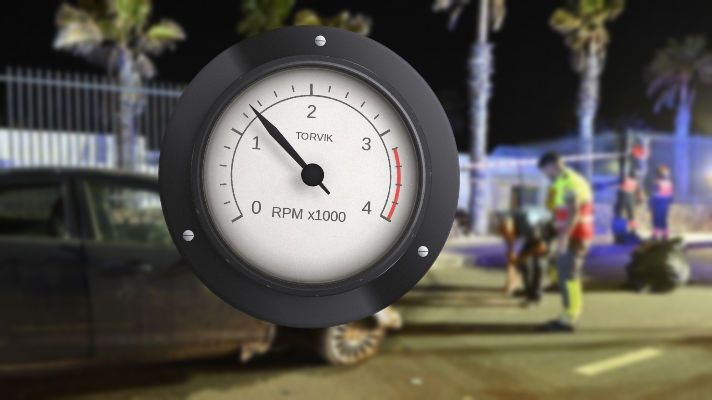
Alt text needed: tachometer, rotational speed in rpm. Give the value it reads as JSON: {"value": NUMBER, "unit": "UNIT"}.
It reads {"value": 1300, "unit": "rpm"}
